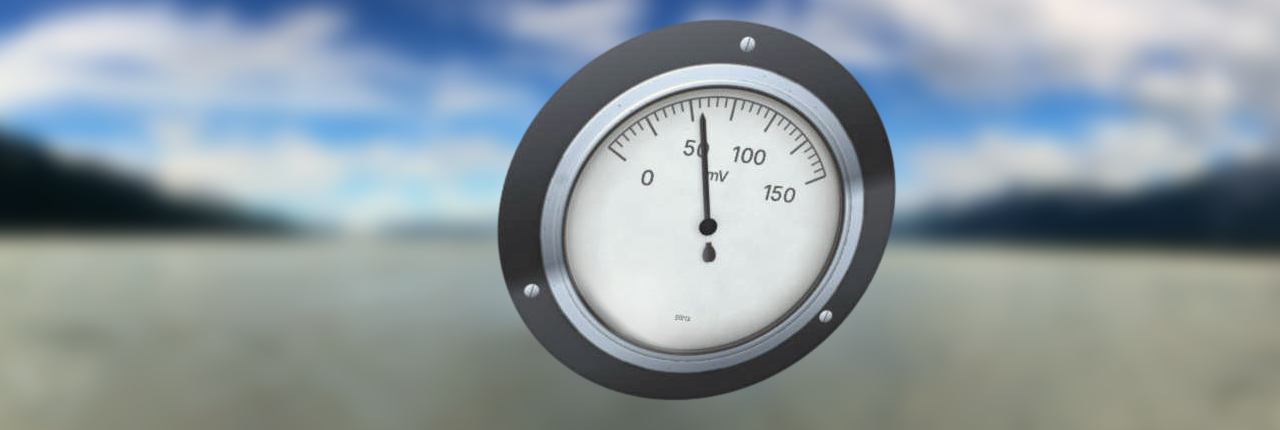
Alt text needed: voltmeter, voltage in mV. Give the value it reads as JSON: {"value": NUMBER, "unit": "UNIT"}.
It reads {"value": 55, "unit": "mV"}
